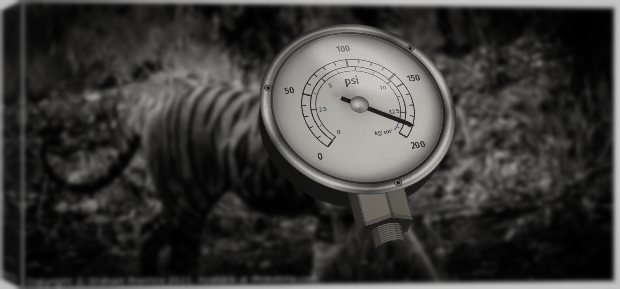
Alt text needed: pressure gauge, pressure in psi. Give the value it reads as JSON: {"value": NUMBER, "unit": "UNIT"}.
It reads {"value": 190, "unit": "psi"}
